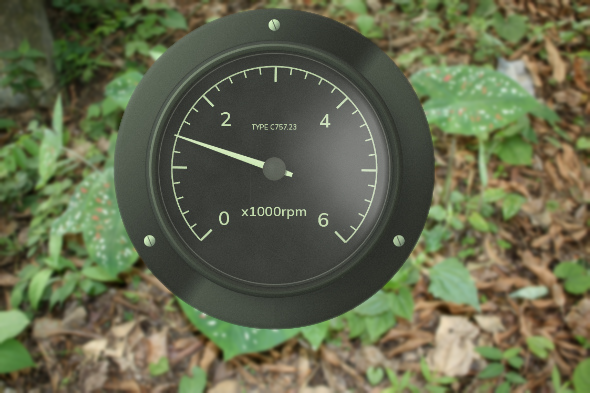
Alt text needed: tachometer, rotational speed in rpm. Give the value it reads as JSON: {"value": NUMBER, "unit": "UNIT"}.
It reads {"value": 1400, "unit": "rpm"}
